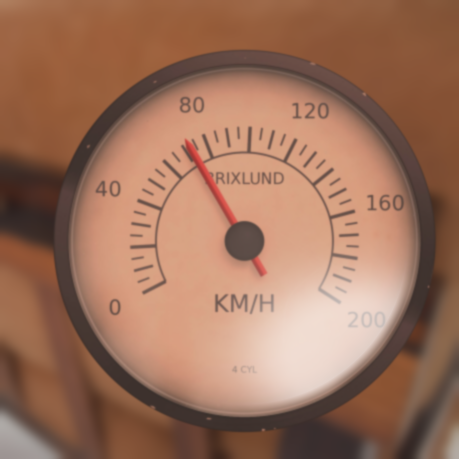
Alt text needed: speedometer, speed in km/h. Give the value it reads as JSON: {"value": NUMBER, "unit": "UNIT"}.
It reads {"value": 72.5, "unit": "km/h"}
